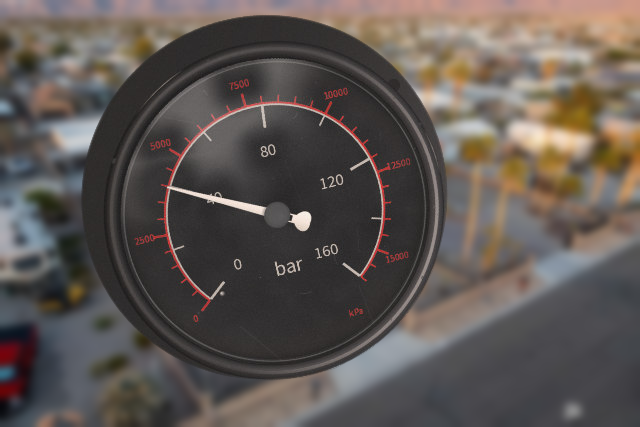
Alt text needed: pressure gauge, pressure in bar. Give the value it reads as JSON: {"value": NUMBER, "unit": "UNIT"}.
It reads {"value": 40, "unit": "bar"}
